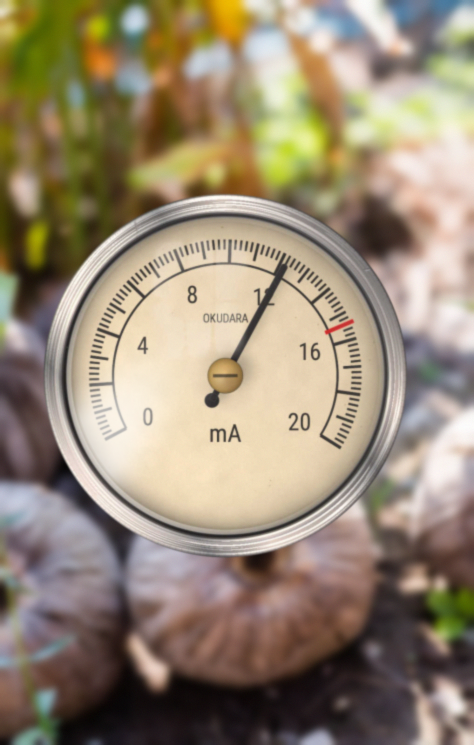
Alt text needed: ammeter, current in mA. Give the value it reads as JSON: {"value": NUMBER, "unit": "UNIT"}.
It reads {"value": 12.2, "unit": "mA"}
